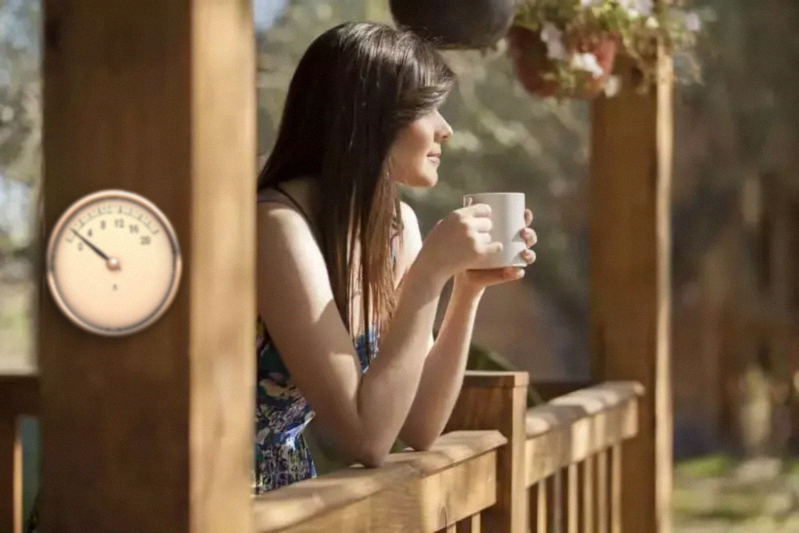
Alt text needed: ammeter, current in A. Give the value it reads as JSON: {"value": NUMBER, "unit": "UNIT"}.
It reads {"value": 2, "unit": "A"}
